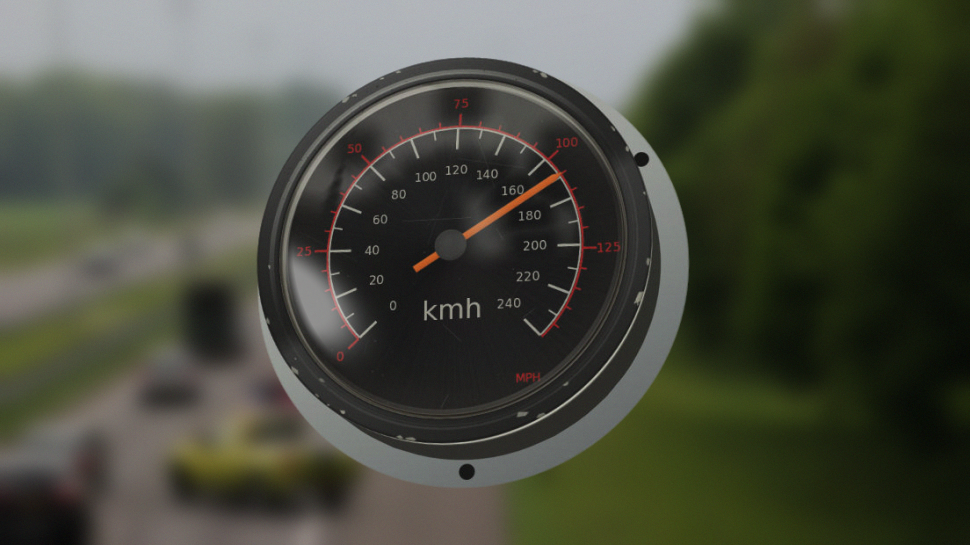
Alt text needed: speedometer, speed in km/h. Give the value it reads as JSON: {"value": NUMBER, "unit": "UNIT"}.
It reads {"value": 170, "unit": "km/h"}
